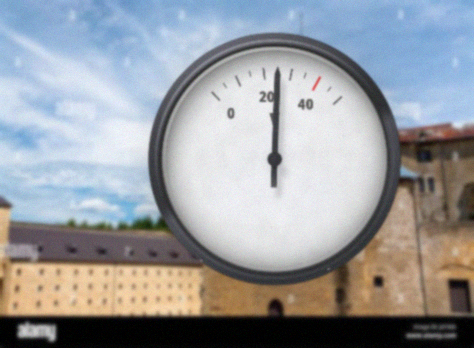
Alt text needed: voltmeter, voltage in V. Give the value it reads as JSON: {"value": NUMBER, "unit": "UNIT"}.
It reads {"value": 25, "unit": "V"}
